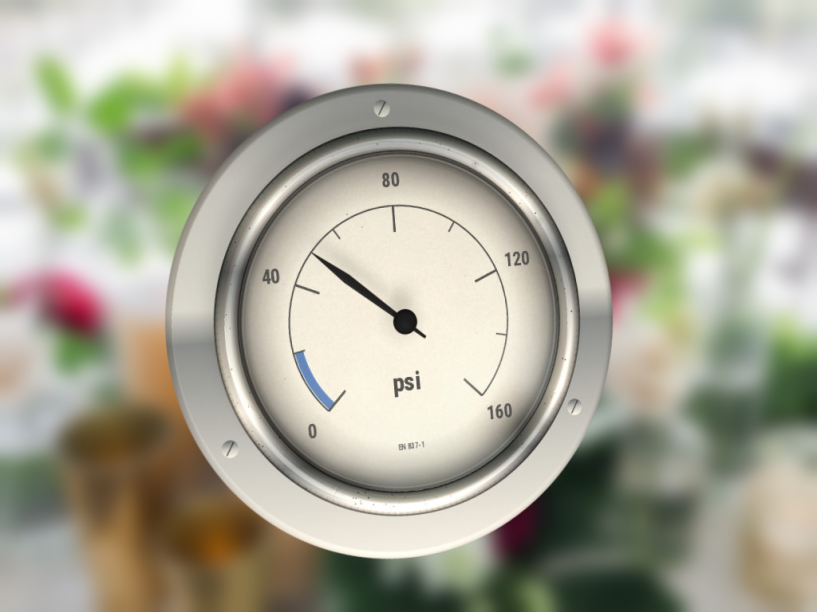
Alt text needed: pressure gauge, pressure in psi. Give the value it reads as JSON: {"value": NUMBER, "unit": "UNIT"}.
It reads {"value": 50, "unit": "psi"}
